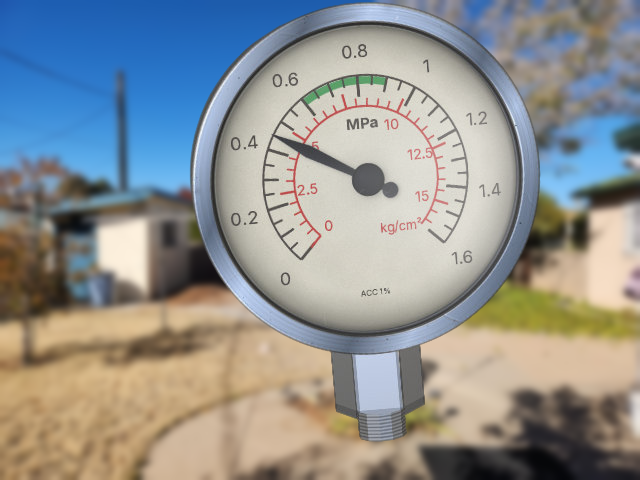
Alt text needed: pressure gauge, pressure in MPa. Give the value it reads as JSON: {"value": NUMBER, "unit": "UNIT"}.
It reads {"value": 0.45, "unit": "MPa"}
